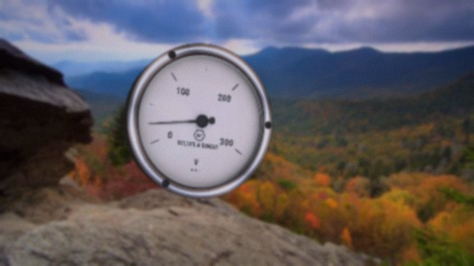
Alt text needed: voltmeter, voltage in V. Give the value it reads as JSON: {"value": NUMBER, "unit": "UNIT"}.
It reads {"value": 25, "unit": "V"}
